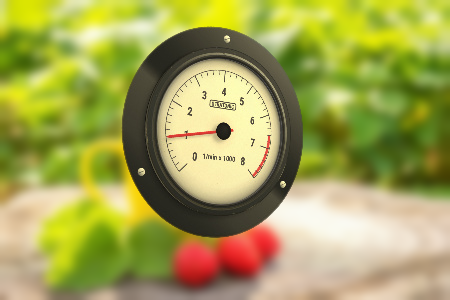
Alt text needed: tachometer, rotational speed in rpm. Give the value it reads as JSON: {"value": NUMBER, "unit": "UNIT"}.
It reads {"value": 1000, "unit": "rpm"}
